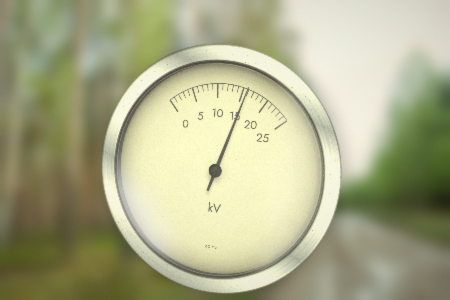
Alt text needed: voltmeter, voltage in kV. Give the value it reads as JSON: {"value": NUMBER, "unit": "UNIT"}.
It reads {"value": 16, "unit": "kV"}
